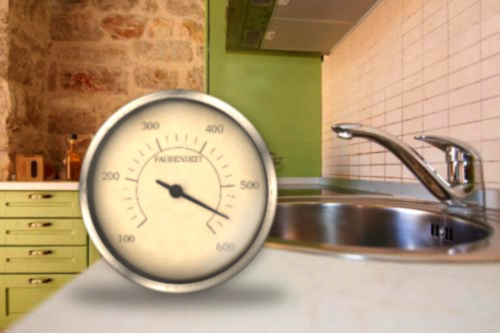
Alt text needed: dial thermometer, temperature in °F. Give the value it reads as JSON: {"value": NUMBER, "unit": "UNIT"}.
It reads {"value": 560, "unit": "°F"}
